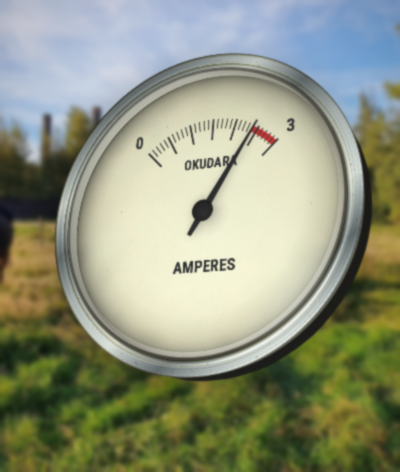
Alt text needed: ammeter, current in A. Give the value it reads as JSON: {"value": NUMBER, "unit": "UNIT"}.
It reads {"value": 2.5, "unit": "A"}
